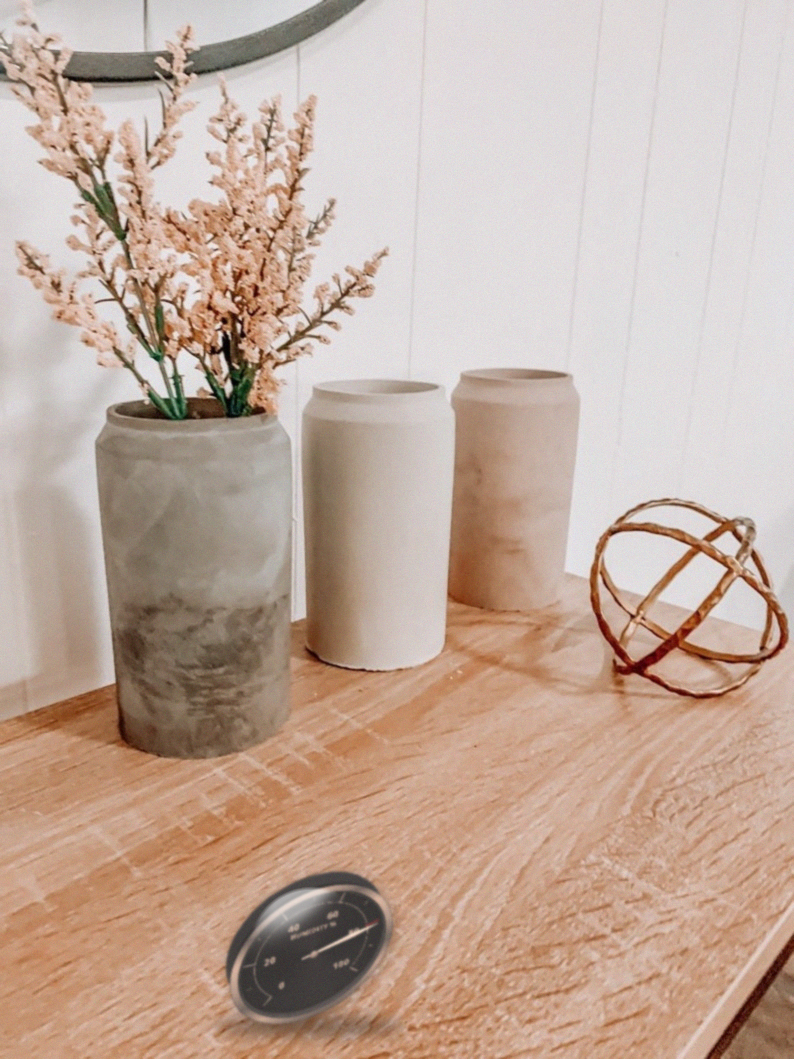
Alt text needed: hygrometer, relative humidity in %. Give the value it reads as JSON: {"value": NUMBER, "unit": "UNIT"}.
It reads {"value": 80, "unit": "%"}
